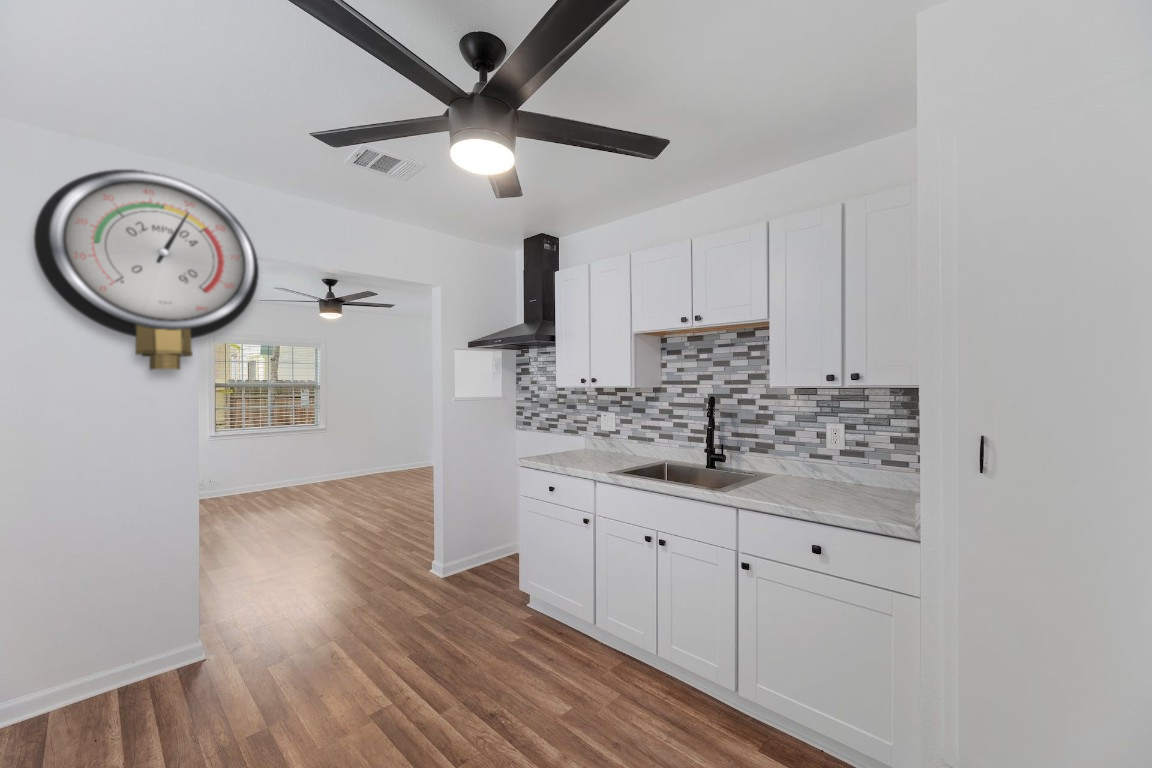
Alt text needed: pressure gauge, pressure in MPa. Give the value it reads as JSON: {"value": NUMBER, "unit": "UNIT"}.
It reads {"value": 0.35, "unit": "MPa"}
